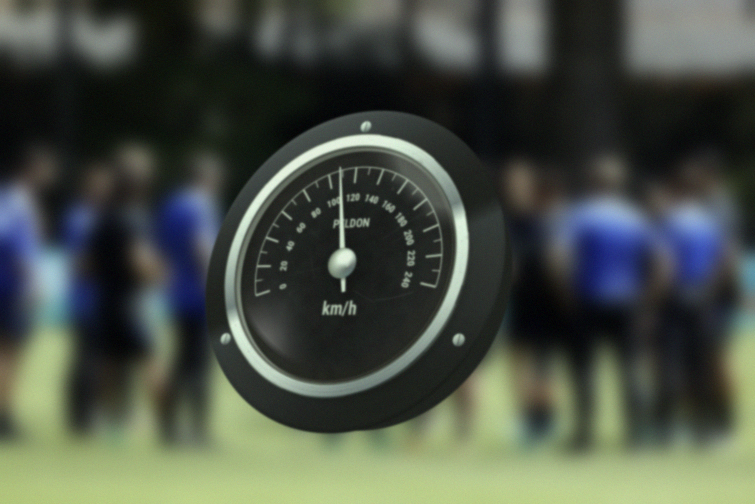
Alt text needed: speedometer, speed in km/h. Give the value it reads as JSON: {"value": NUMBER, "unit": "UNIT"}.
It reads {"value": 110, "unit": "km/h"}
